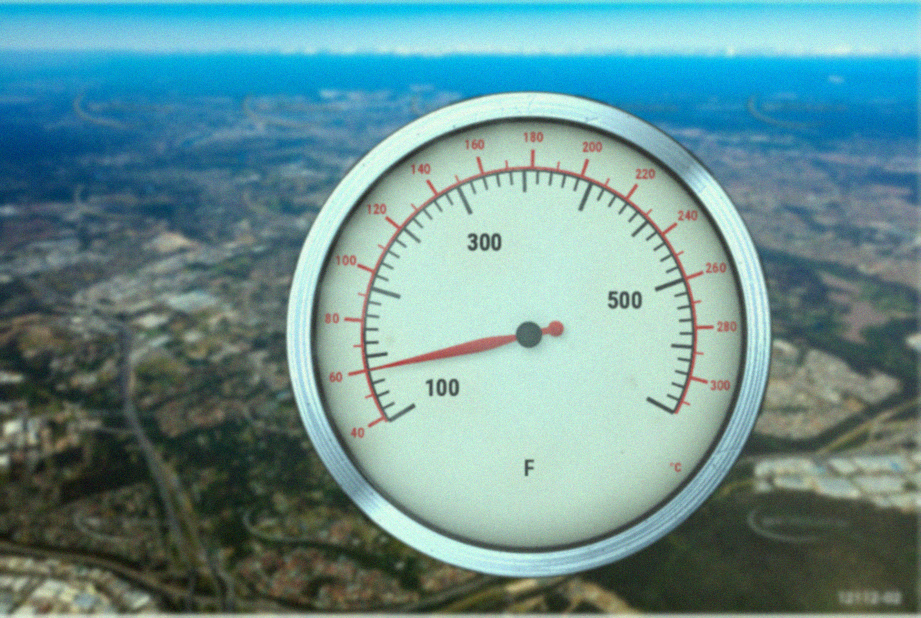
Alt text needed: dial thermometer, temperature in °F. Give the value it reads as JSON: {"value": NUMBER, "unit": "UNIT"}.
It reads {"value": 140, "unit": "°F"}
